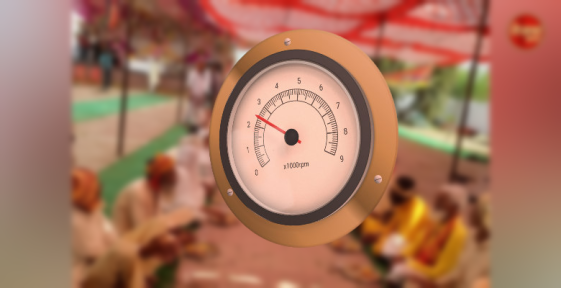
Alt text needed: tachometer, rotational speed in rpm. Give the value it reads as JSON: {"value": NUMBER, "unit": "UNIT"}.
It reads {"value": 2500, "unit": "rpm"}
